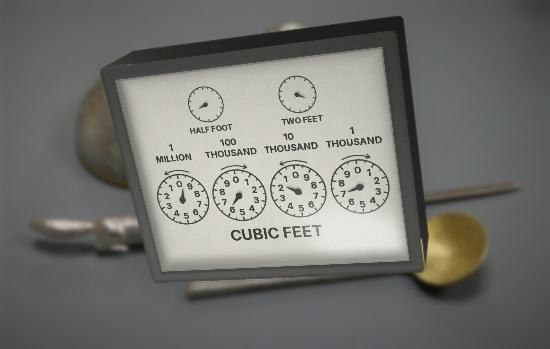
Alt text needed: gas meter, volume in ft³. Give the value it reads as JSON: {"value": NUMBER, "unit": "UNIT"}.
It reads {"value": 961700, "unit": "ft³"}
